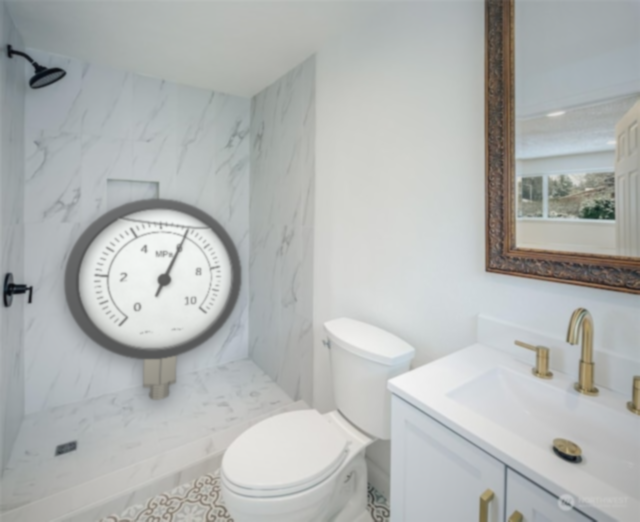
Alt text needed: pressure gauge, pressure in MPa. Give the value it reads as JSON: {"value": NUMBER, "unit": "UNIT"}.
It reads {"value": 6, "unit": "MPa"}
